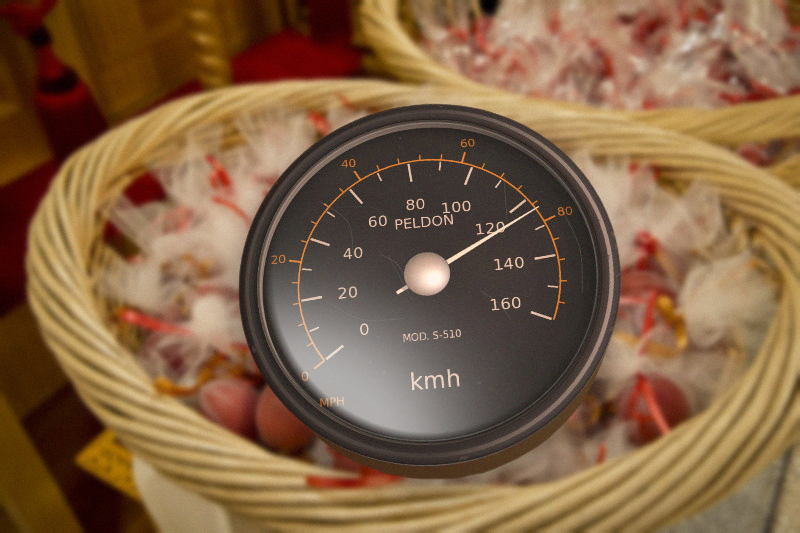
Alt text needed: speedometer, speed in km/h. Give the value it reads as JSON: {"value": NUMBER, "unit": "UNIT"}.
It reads {"value": 125, "unit": "km/h"}
